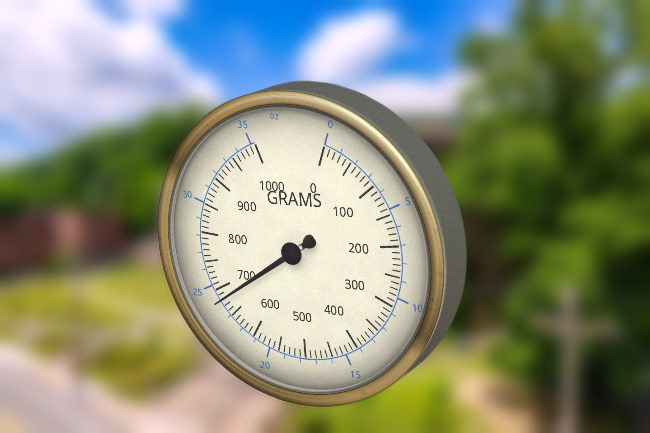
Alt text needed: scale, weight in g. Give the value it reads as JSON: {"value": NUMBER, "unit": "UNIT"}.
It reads {"value": 680, "unit": "g"}
